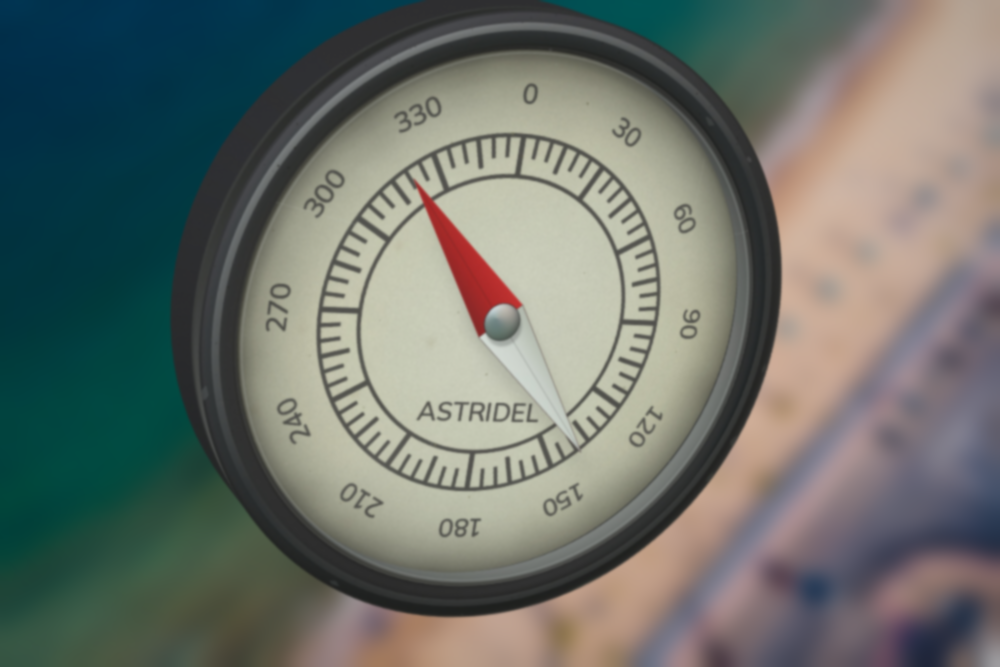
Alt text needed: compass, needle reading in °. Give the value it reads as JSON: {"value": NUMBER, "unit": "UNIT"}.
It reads {"value": 320, "unit": "°"}
